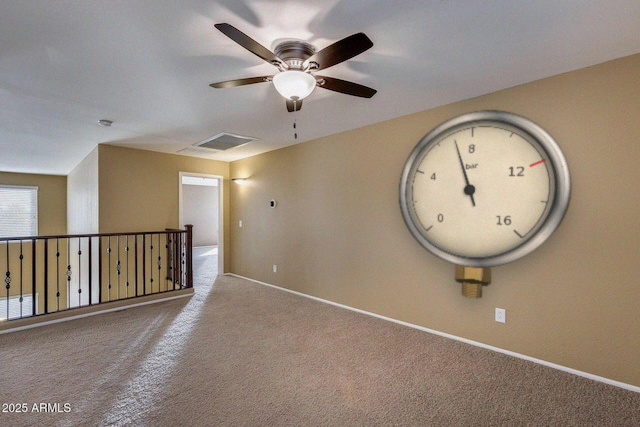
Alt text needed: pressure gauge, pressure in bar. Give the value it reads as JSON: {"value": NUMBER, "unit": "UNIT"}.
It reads {"value": 7, "unit": "bar"}
